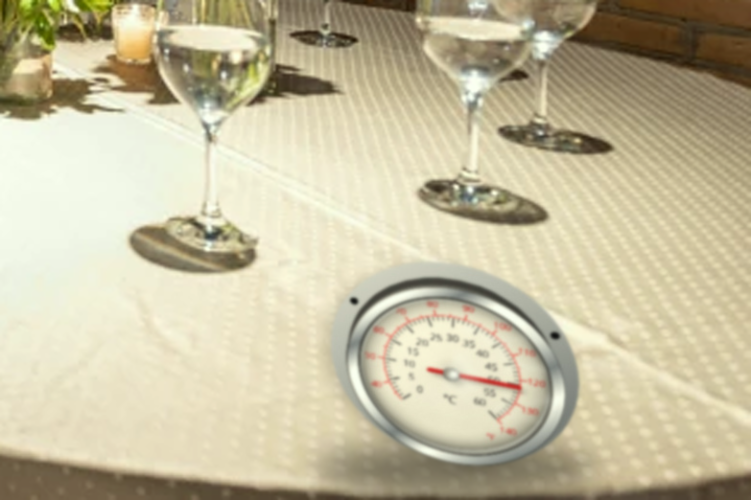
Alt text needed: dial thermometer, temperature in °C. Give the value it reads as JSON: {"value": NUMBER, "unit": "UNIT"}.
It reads {"value": 50, "unit": "°C"}
